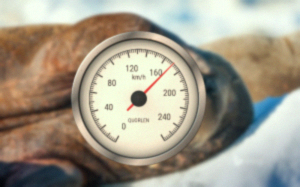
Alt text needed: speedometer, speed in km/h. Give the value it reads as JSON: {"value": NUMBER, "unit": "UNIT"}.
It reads {"value": 170, "unit": "km/h"}
